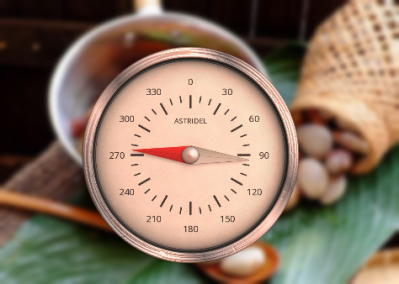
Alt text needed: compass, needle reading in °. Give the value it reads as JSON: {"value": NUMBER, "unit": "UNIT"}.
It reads {"value": 275, "unit": "°"}
